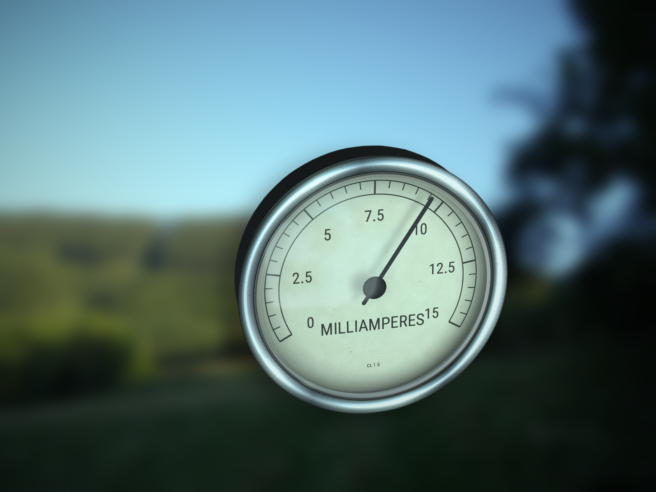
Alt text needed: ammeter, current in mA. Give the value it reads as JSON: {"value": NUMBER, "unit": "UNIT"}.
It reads {"value": 9.5, "unit": "mA"}
